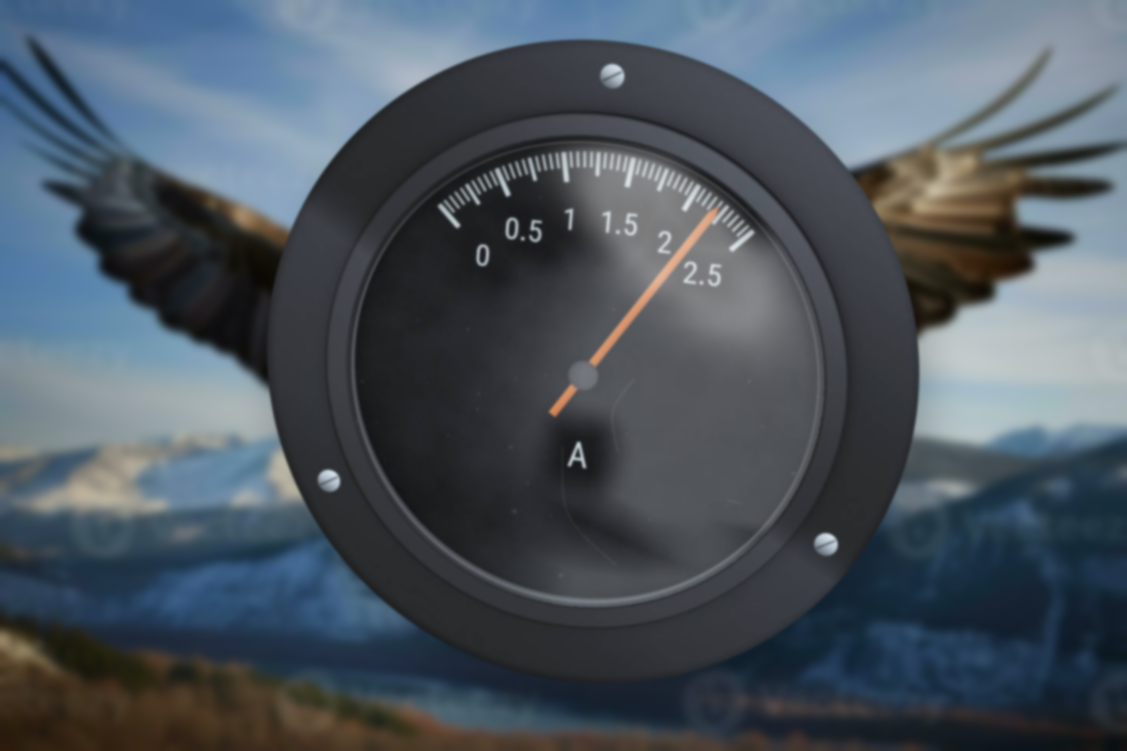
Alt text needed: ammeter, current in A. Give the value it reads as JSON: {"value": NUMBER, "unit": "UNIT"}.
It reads {"value": 2.2, "unit": "A"}
